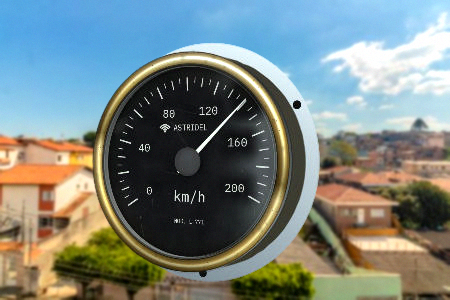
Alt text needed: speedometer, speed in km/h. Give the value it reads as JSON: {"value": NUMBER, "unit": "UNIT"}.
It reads {"value": 140, "unit": "km/h"}
